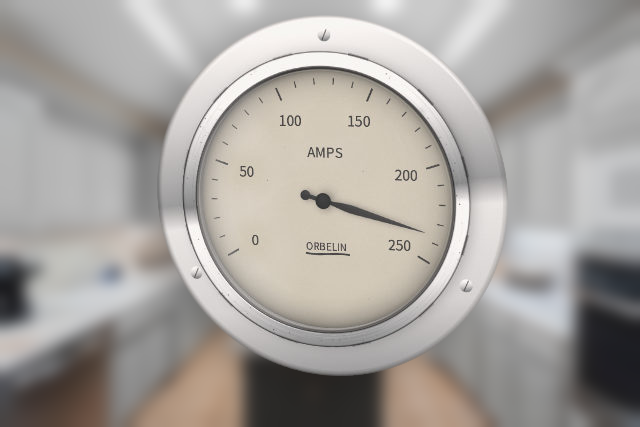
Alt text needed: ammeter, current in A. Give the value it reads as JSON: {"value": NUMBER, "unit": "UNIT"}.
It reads {"value": 235, "unit": "A"}
